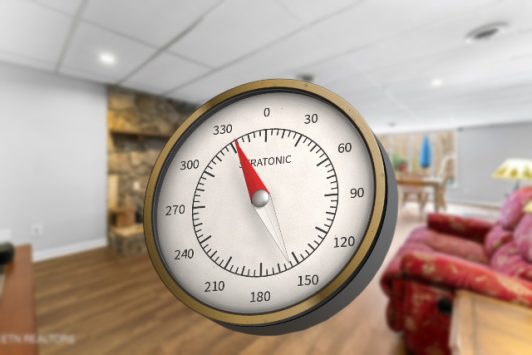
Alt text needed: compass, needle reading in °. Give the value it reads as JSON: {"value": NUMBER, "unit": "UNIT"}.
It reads {"value": 335, "unit": "°"}
